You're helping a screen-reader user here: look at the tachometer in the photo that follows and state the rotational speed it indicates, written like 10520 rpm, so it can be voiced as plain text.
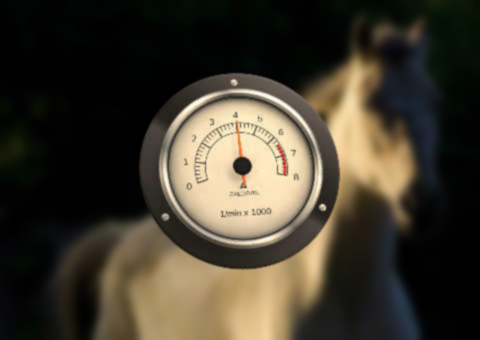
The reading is 4000 rpm
